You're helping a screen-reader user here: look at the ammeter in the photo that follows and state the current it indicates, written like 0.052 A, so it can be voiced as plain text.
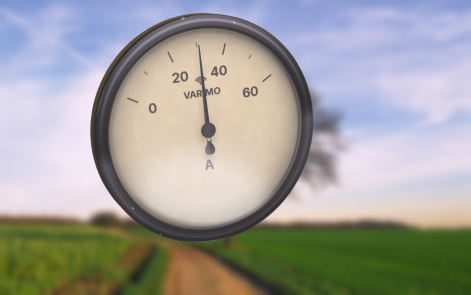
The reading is 30 A
